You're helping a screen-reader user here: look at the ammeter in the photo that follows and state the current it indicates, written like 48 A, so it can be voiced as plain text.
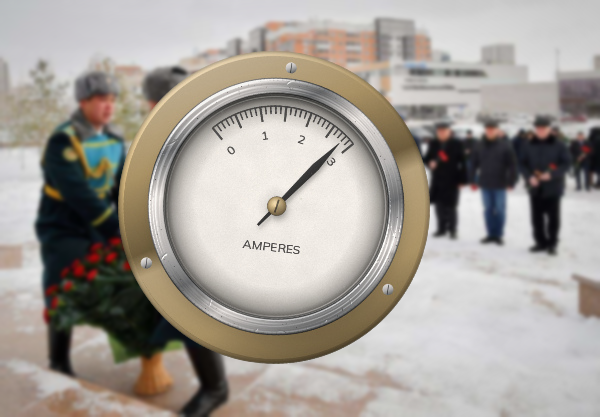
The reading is 2.8 A
